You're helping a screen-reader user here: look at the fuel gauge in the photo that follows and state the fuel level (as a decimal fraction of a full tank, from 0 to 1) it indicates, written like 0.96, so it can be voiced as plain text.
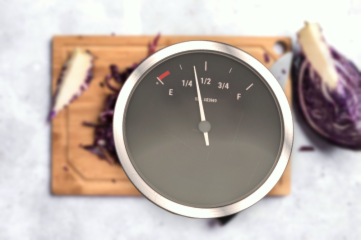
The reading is 0.375
